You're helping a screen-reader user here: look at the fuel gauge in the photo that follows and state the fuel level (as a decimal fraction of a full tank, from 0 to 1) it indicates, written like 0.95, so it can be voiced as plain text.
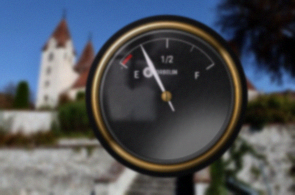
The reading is 0.25
